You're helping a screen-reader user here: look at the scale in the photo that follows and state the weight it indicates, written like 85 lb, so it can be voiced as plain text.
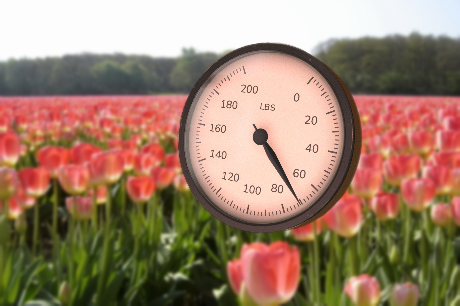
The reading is 70 lb
